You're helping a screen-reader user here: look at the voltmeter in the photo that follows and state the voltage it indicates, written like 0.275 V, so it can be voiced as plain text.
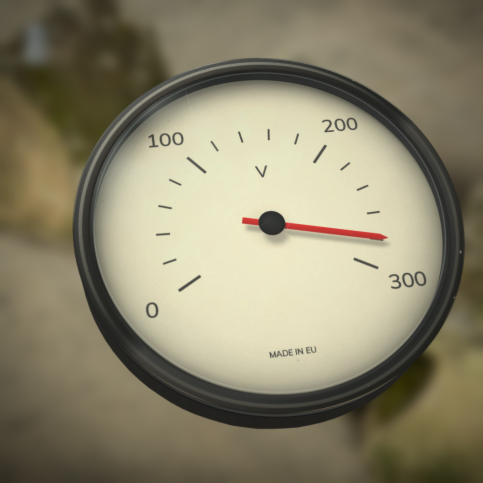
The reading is 280 V
